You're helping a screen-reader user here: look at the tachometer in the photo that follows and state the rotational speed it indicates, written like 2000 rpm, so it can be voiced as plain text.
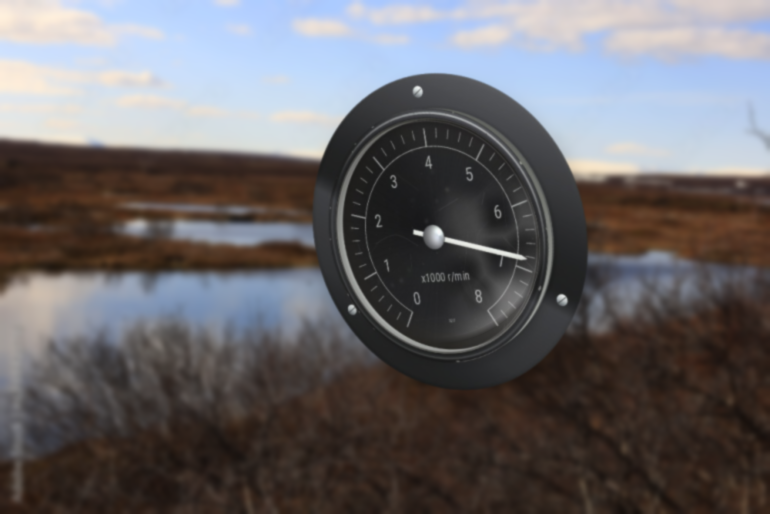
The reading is 6800 rpm
